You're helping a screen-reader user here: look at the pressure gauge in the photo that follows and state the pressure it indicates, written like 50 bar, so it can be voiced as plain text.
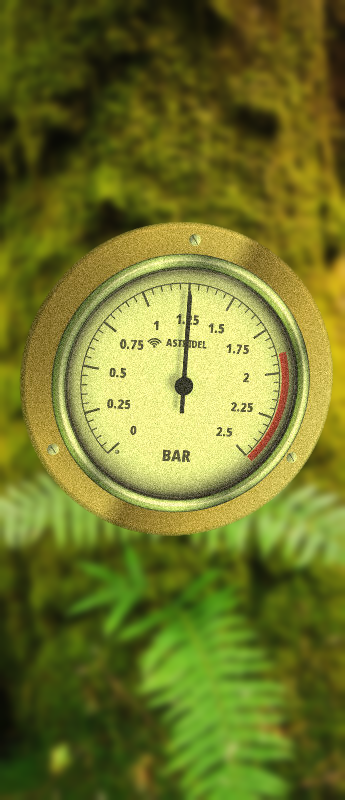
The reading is 1.25 bar
